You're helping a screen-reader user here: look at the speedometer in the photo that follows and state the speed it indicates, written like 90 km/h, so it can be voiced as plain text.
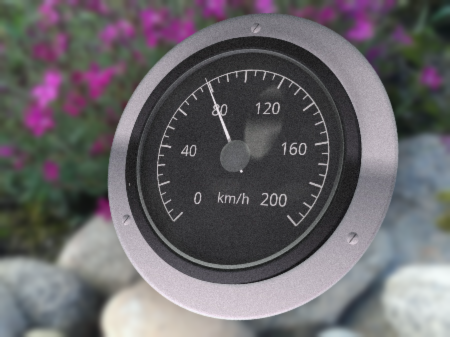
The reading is 80 km/h
